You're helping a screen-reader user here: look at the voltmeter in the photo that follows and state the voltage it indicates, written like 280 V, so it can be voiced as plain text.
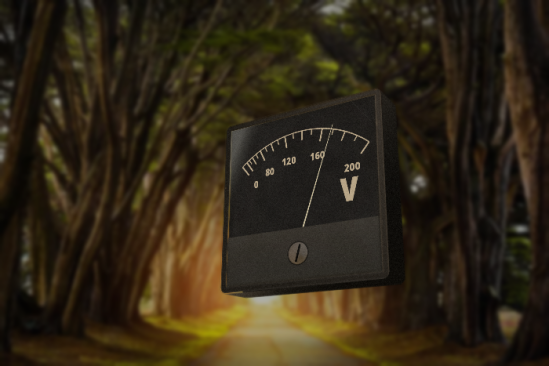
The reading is 170 V
